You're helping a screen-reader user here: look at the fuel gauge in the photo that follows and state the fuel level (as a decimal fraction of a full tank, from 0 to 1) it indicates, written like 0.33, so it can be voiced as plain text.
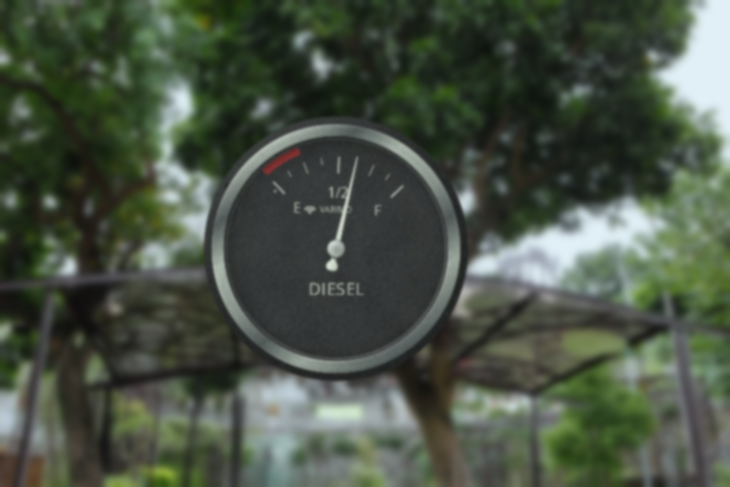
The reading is 0.625
